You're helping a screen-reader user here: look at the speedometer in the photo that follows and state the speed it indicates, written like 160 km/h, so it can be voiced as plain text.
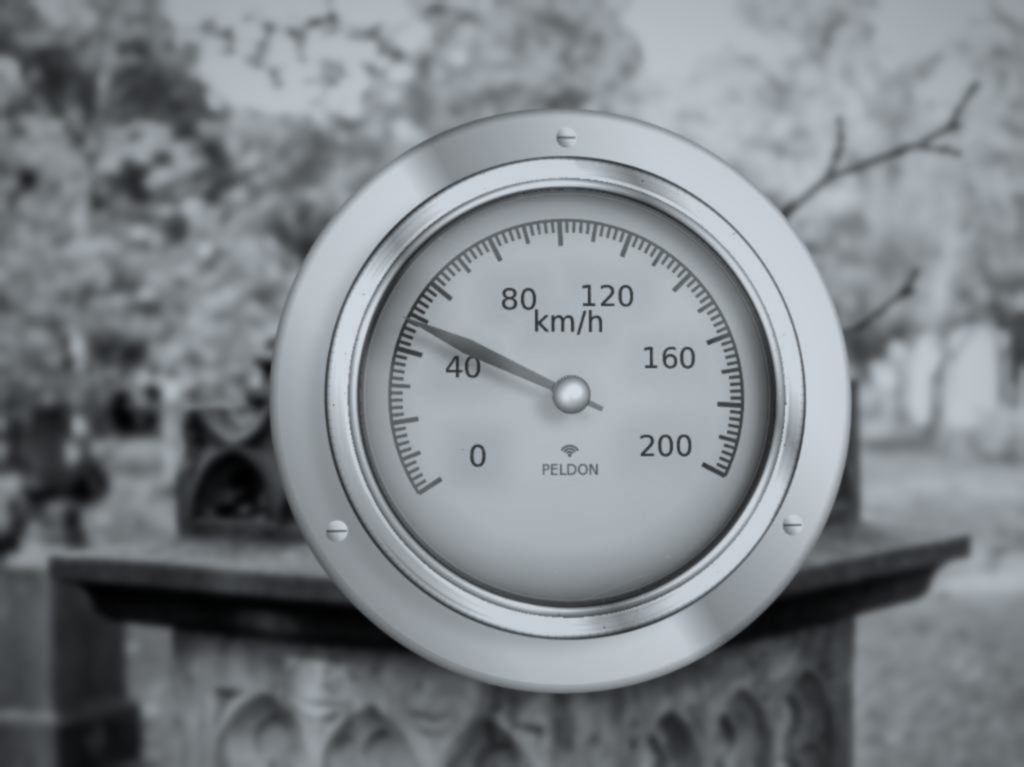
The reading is 48 km/h
